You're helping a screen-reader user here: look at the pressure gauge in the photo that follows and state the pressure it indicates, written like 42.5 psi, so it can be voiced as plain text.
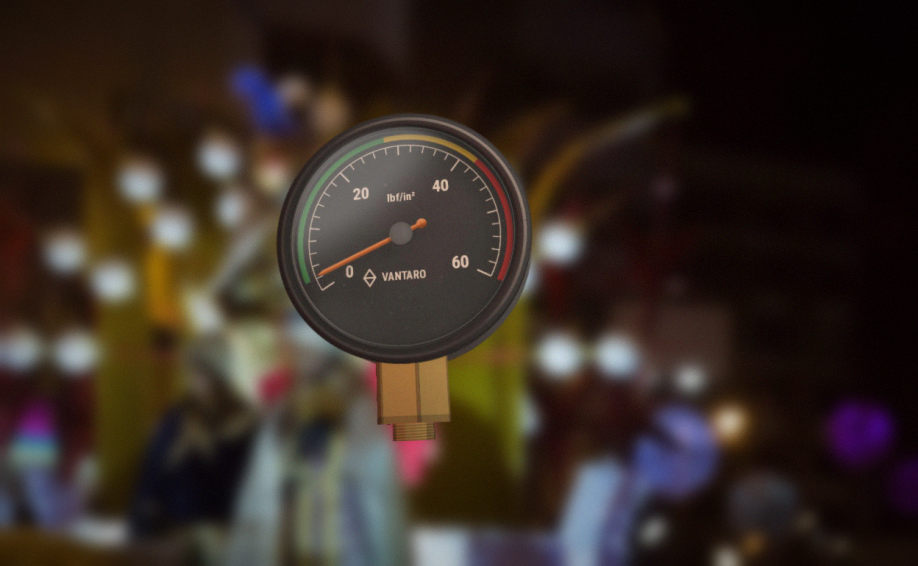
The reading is 2 psi
